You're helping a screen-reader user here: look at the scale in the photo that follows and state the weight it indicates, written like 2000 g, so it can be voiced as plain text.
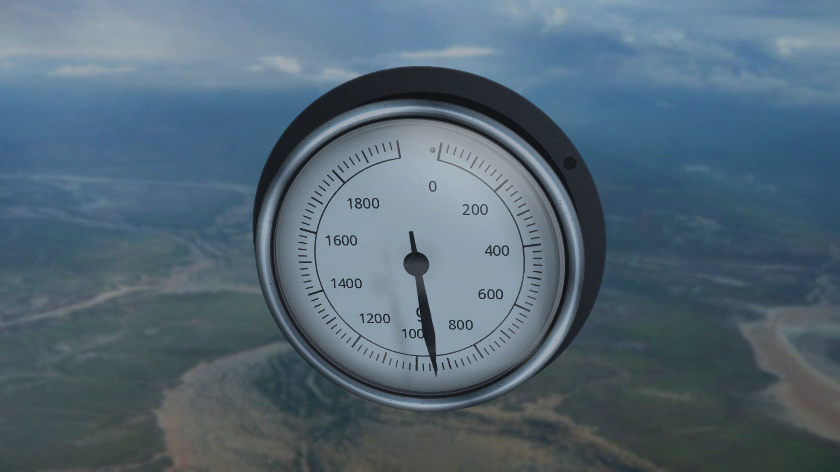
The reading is 940 g
